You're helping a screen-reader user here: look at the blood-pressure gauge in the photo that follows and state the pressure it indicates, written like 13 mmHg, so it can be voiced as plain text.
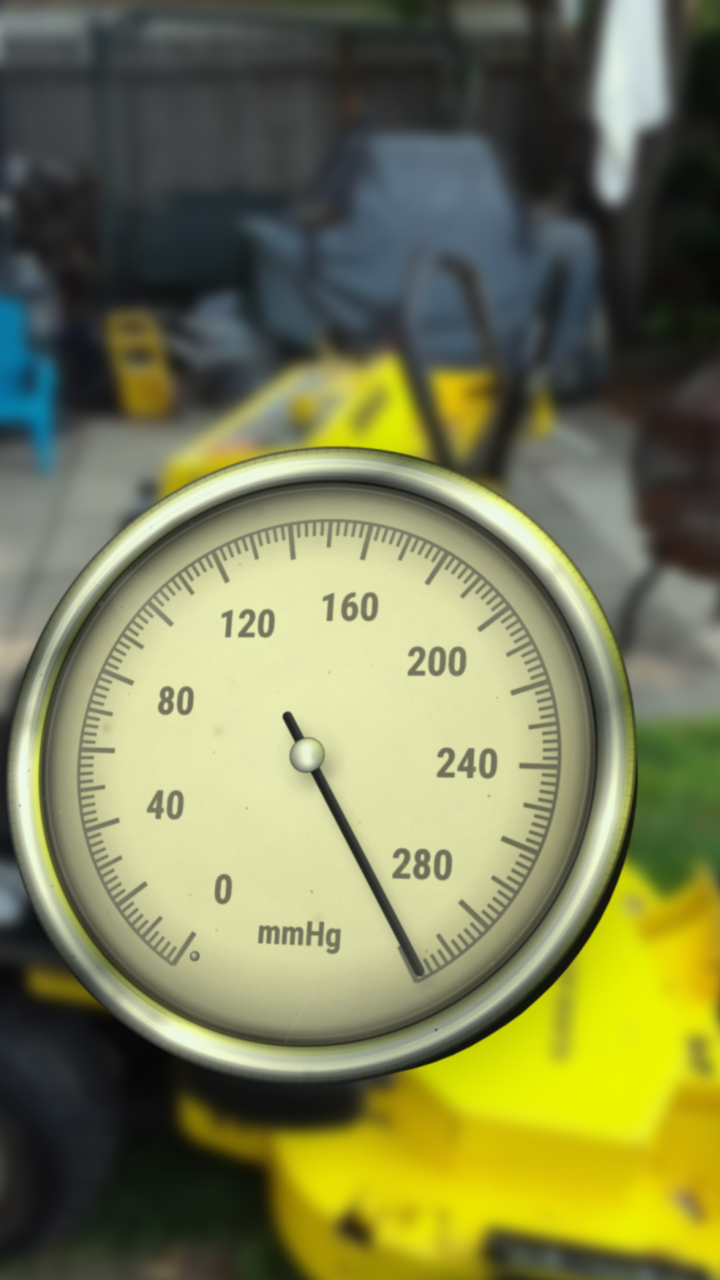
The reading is 298 mmHg
